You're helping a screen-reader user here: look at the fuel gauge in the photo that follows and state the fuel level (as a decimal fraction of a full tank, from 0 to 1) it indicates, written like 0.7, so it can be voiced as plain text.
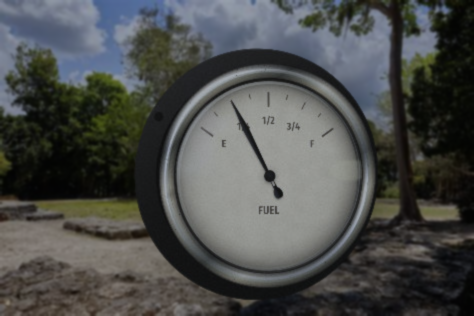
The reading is 0.25
